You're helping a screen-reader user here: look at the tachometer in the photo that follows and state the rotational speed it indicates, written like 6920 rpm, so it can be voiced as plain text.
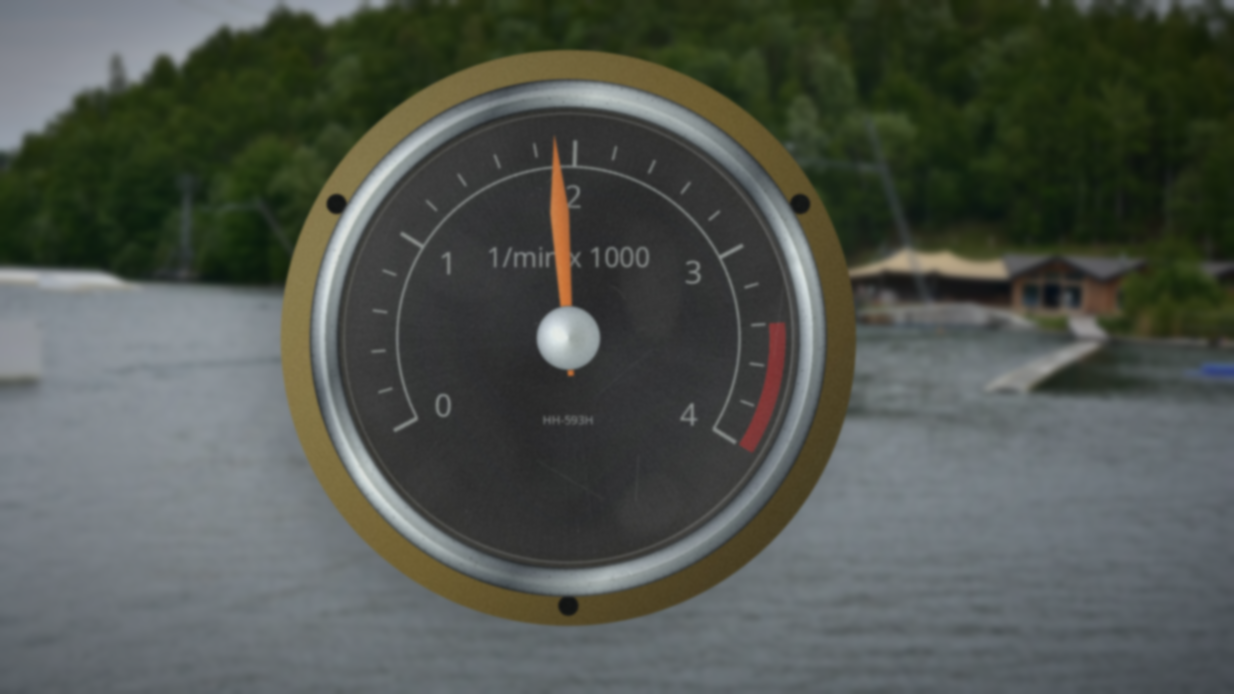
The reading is 1900 rpm
